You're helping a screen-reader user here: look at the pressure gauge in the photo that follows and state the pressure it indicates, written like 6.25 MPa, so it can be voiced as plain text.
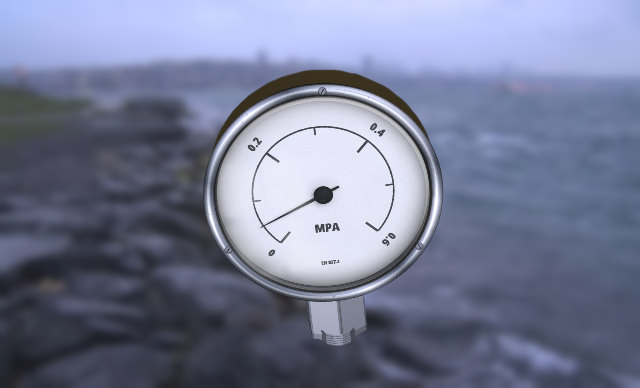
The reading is 0.05 MPa
